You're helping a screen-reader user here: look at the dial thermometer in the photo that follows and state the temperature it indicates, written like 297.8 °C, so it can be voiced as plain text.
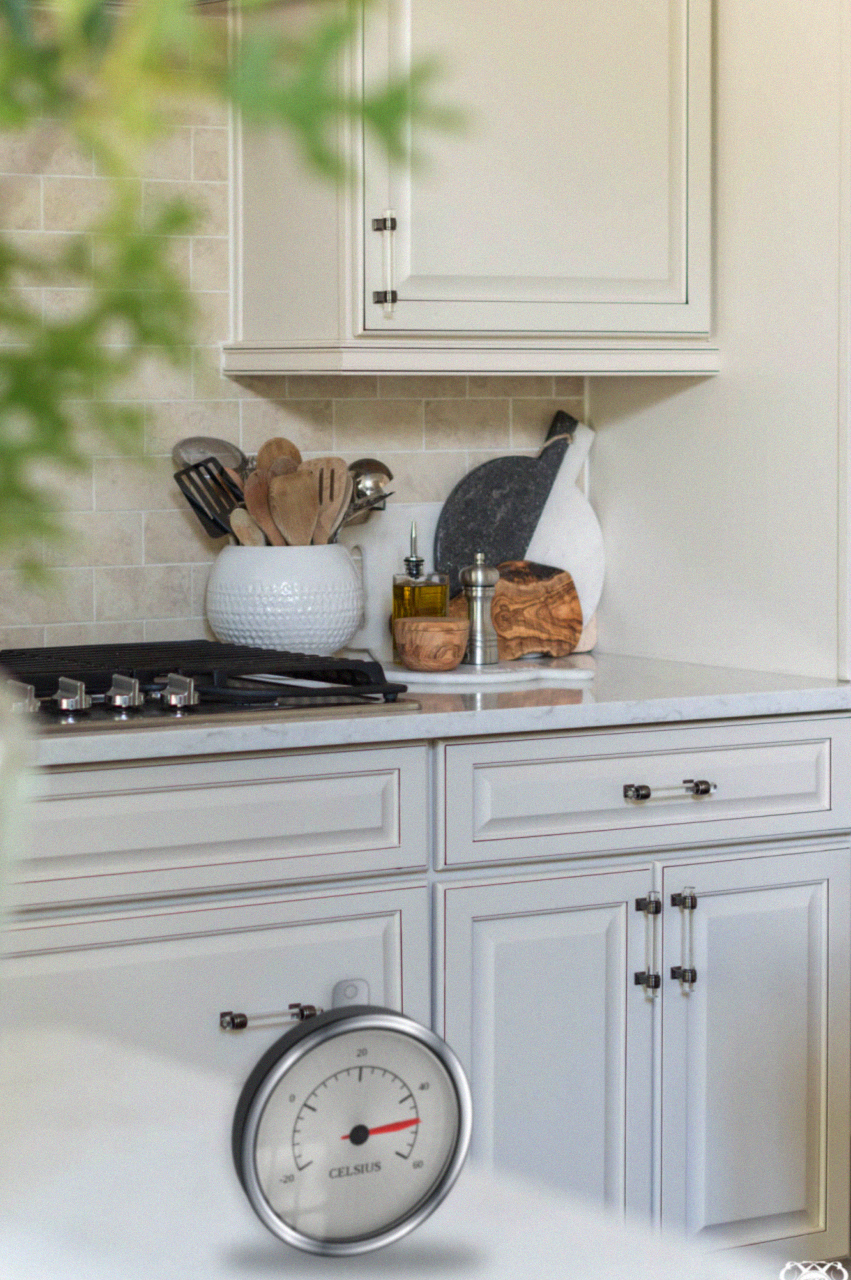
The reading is 48 °C
